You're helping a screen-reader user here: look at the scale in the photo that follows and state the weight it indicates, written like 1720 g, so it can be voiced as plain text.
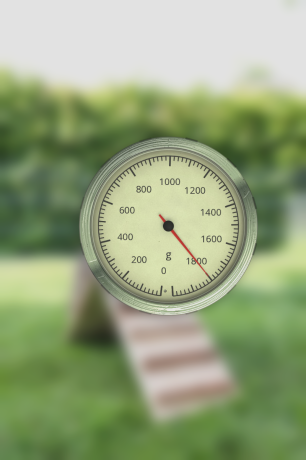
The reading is 1800 g
